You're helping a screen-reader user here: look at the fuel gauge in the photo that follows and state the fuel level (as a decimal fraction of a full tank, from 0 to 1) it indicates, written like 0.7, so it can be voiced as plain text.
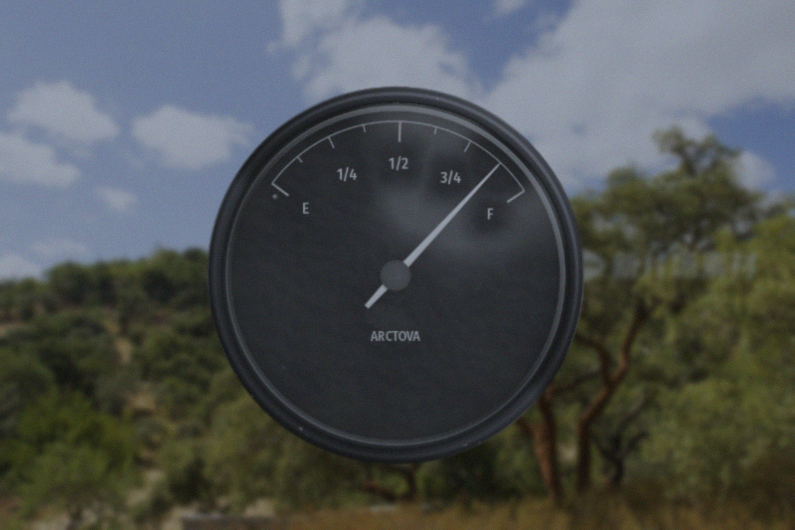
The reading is 0.875
